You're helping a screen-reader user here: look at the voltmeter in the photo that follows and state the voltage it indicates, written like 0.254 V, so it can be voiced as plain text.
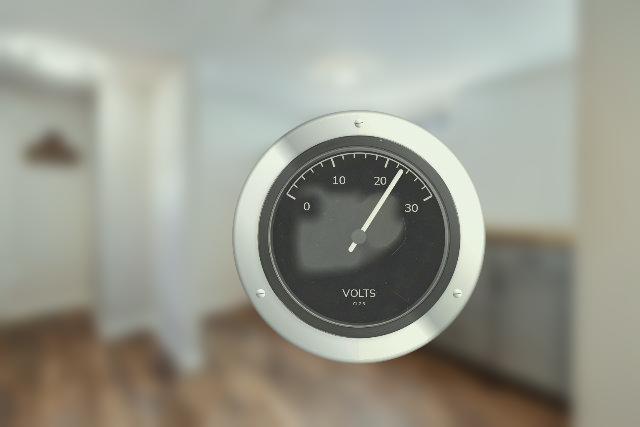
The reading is 23 V
